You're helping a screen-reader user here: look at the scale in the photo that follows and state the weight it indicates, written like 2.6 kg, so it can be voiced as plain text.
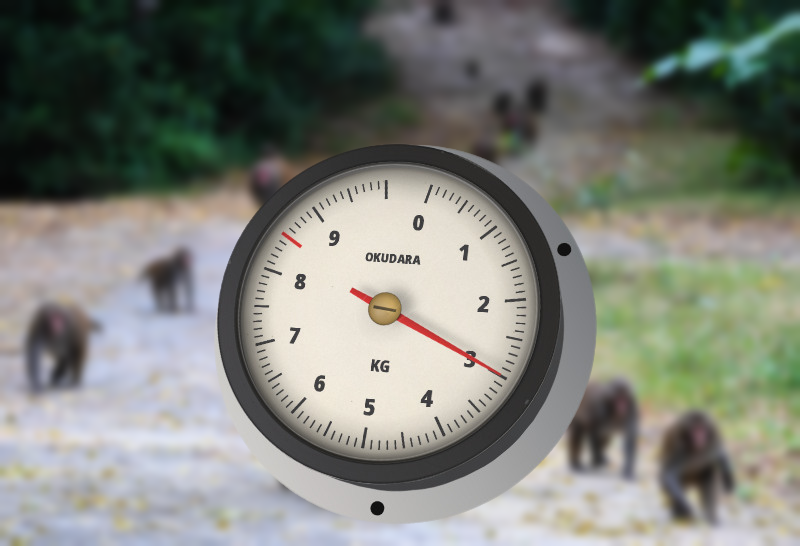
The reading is 3 kg
